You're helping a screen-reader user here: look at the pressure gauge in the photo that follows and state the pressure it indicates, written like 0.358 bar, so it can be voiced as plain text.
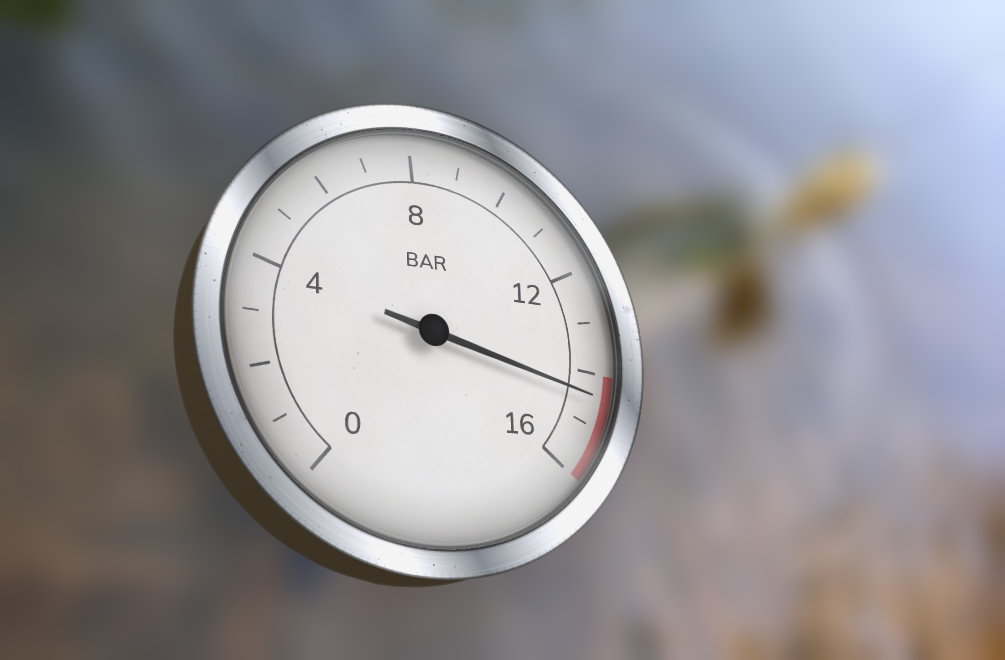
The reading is 14.5 bar
